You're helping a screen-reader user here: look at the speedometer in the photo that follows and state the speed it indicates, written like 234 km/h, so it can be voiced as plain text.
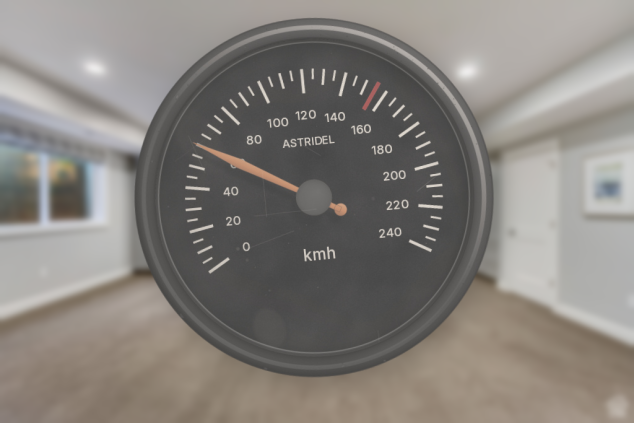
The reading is 60 km/h
